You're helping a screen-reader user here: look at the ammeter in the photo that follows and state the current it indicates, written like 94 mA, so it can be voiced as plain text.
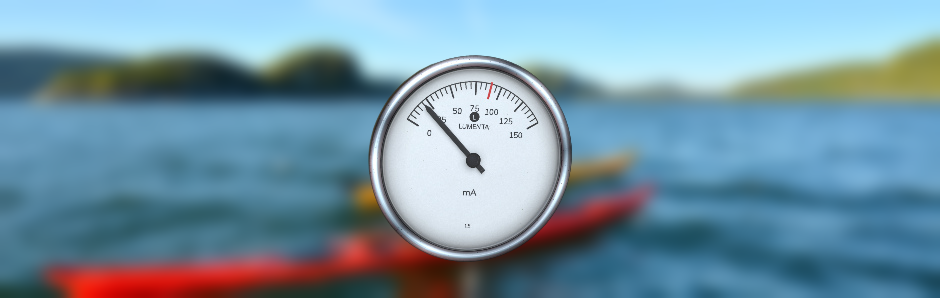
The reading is 20 mA
